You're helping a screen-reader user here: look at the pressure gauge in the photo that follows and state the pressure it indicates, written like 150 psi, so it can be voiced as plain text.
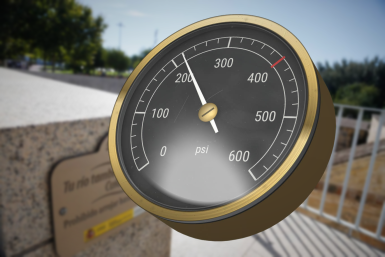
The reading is 220 psi
